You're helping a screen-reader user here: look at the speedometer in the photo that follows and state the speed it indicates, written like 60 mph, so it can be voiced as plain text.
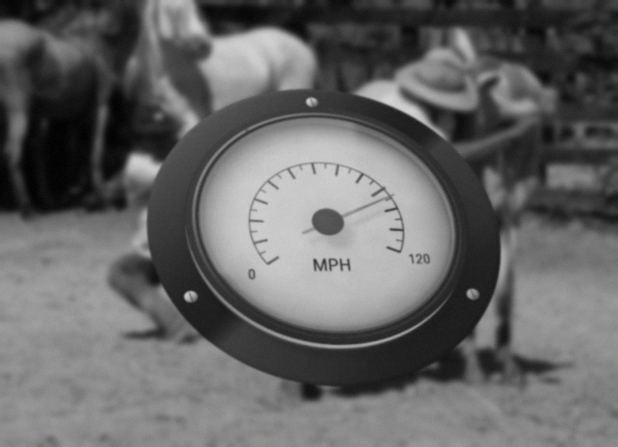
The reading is 95 mph
